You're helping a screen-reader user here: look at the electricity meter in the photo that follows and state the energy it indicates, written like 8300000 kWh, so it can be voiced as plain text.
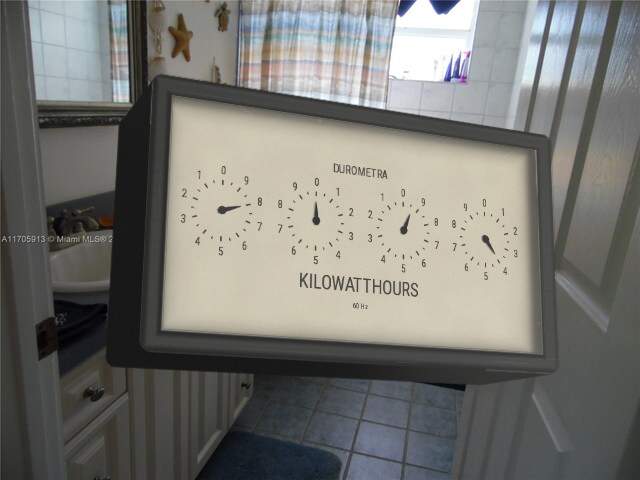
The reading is 7994 kWh
